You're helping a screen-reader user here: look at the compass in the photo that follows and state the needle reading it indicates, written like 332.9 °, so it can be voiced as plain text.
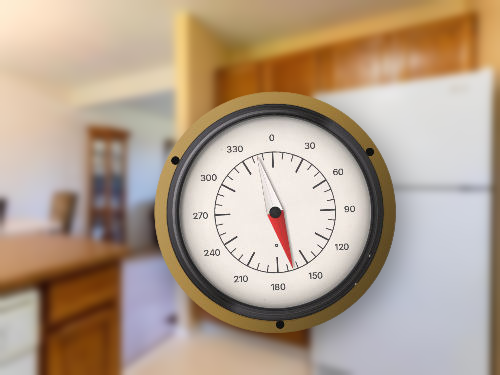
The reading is 165 °
